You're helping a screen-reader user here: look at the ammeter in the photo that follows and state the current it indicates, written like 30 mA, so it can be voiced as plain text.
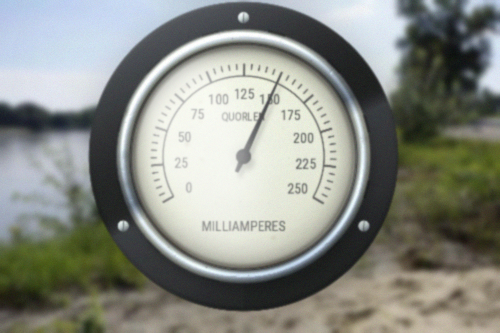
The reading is 150 mA
